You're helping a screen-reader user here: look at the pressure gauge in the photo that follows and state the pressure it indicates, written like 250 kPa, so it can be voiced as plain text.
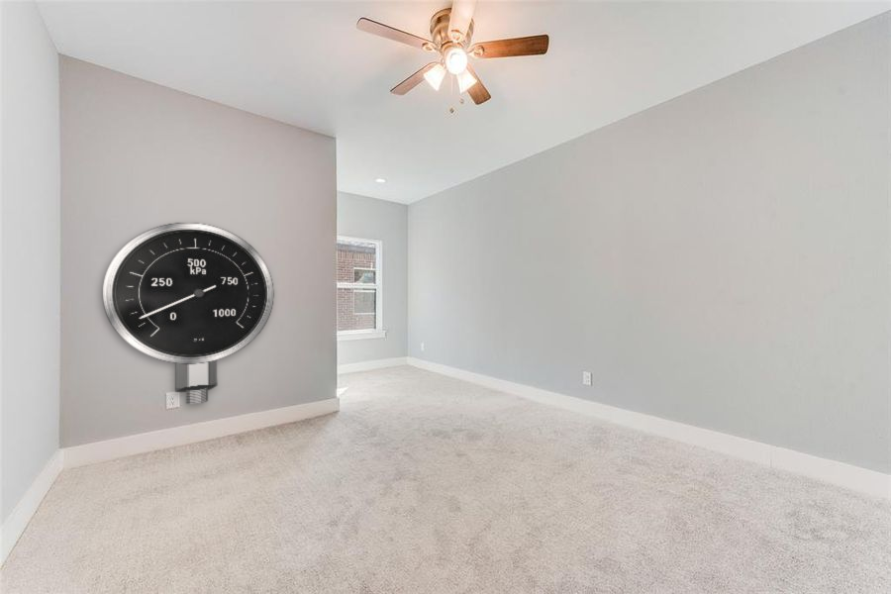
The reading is 75 kPa
